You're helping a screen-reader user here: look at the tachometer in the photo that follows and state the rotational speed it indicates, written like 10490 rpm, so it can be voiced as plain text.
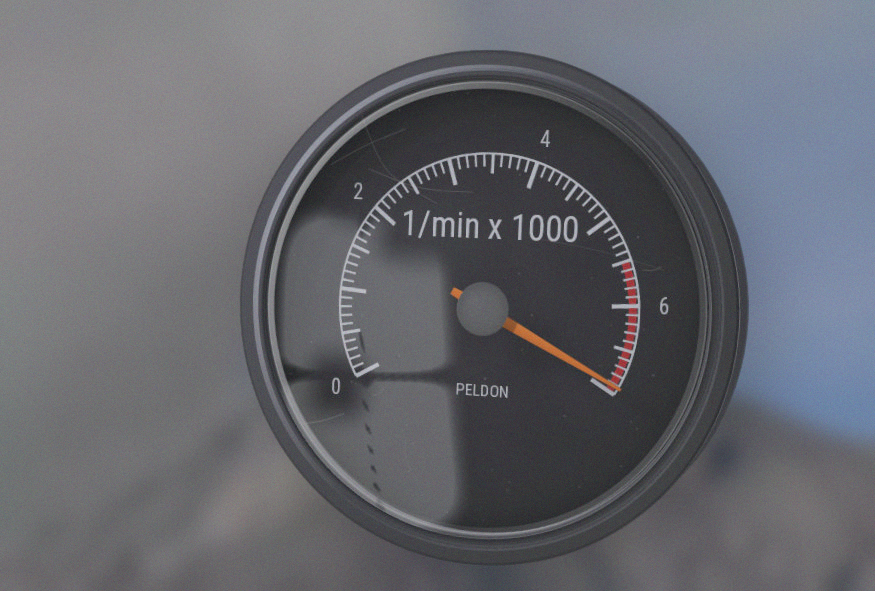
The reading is 6900 rpm
